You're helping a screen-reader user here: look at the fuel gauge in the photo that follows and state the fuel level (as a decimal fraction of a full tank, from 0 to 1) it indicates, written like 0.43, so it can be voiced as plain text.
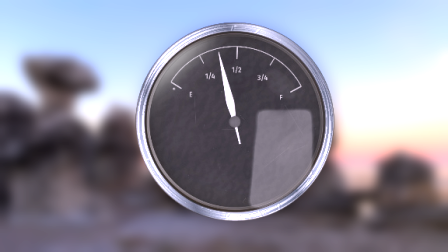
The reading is 0.375
